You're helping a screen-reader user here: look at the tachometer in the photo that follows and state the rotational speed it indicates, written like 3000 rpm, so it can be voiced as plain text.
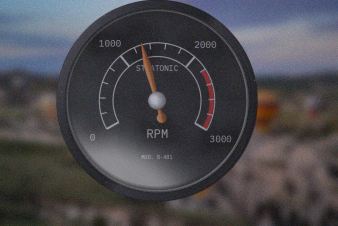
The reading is 1300 rpm
